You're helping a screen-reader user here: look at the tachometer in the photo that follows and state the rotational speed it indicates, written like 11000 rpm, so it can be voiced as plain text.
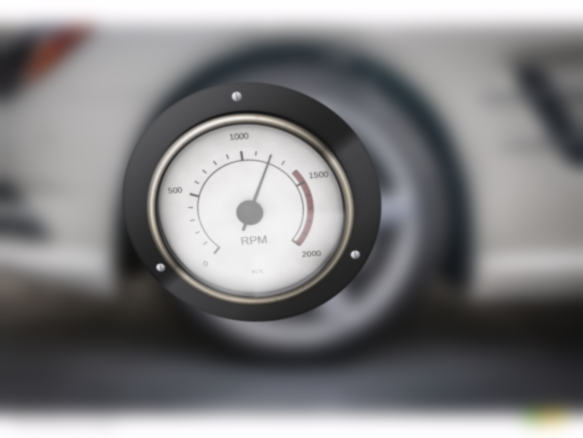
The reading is 1200 rpm
